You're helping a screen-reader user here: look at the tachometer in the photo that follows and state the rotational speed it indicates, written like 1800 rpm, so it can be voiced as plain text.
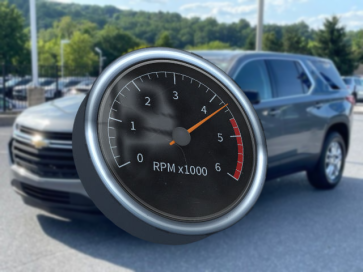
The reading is 4300 rpm
